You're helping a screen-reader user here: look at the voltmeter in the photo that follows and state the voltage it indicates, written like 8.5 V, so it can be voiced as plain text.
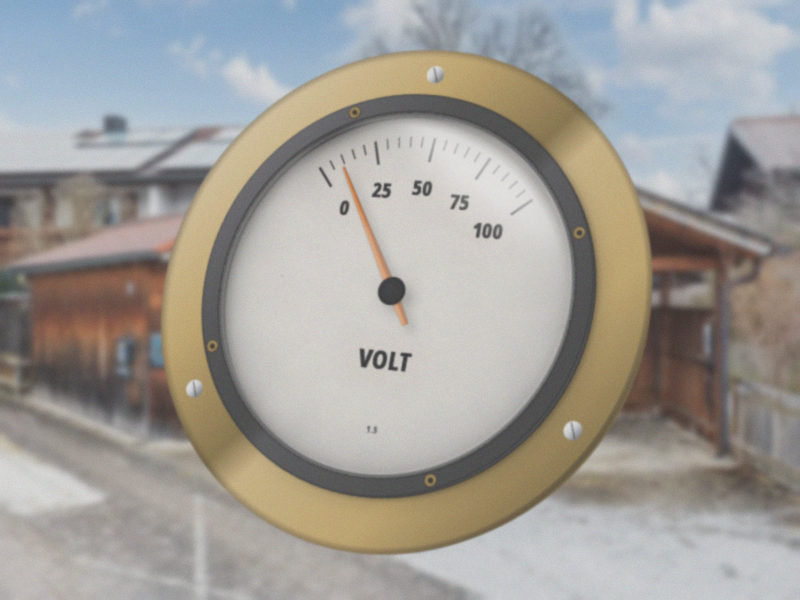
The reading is 10 V
